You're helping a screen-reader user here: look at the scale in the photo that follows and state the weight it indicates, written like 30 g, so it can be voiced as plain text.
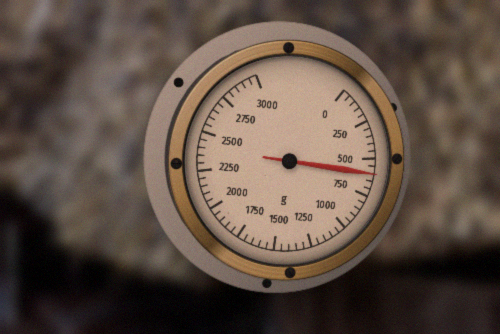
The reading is 600 g
